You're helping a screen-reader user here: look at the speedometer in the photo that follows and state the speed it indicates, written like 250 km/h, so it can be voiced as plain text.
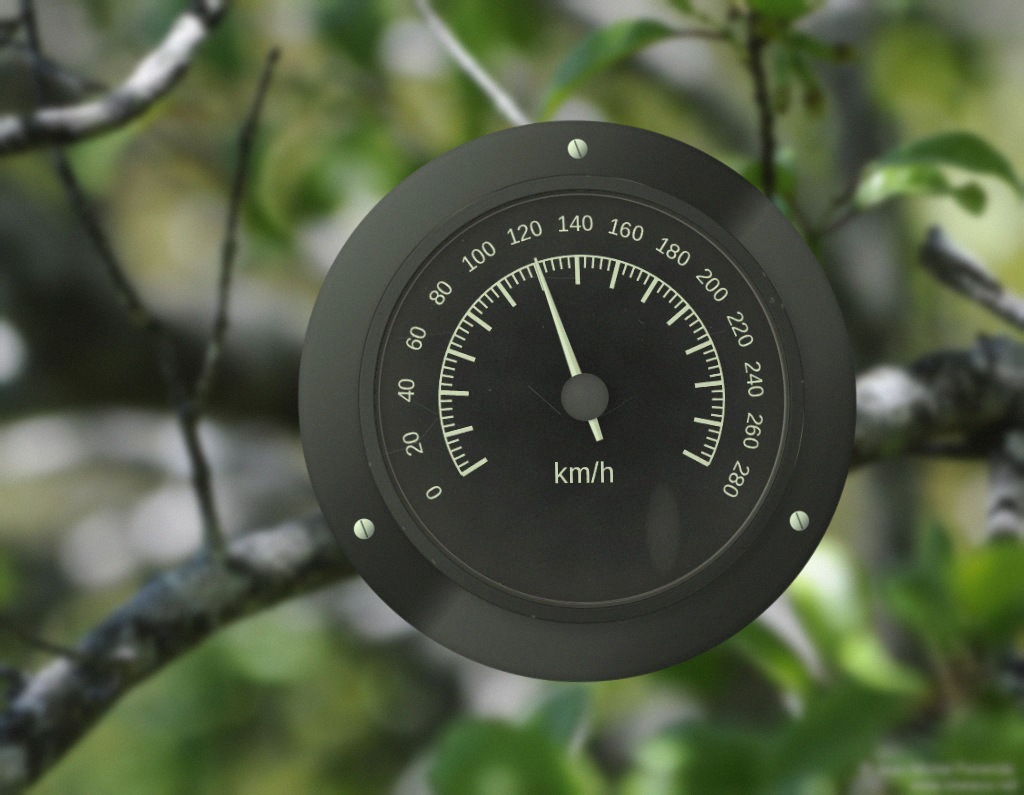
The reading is 120 km/h
